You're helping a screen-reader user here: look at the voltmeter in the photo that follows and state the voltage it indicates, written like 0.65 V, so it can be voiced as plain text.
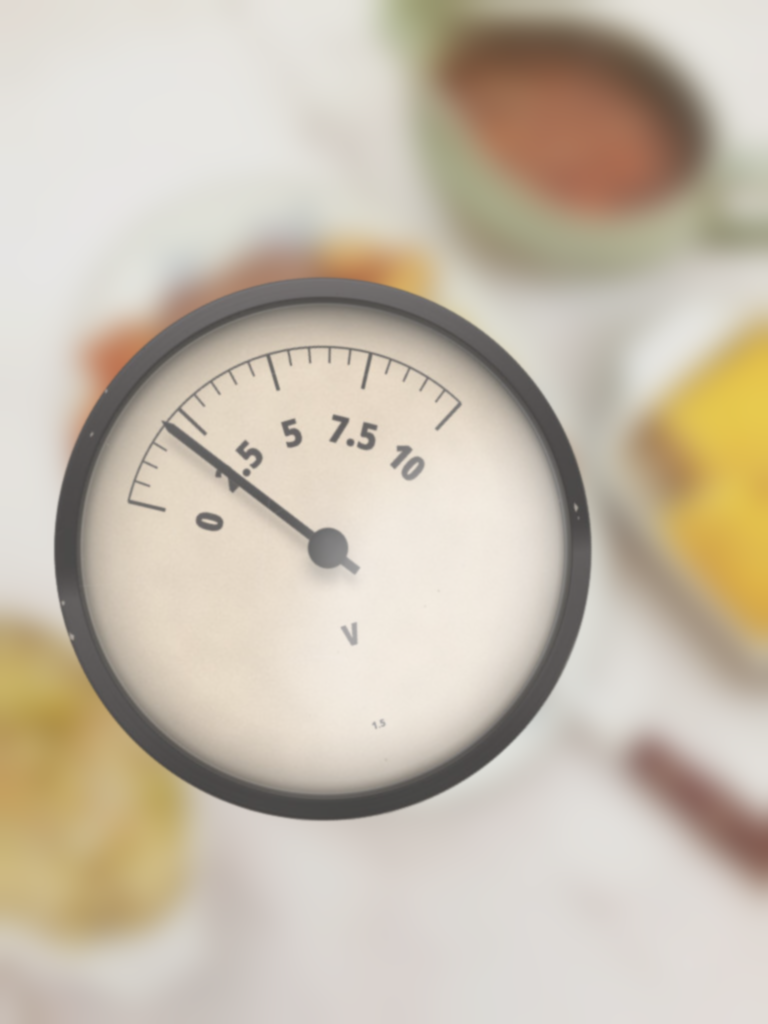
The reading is 2 V
